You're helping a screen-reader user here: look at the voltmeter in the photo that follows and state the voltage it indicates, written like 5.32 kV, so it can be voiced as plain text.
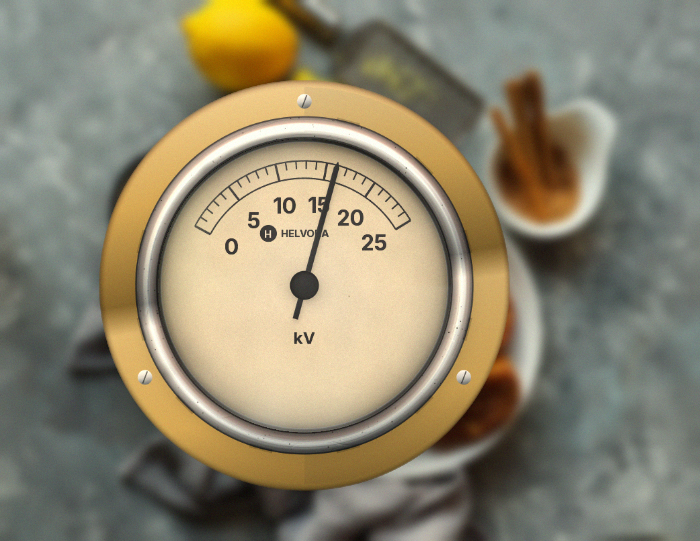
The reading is 16 kV
